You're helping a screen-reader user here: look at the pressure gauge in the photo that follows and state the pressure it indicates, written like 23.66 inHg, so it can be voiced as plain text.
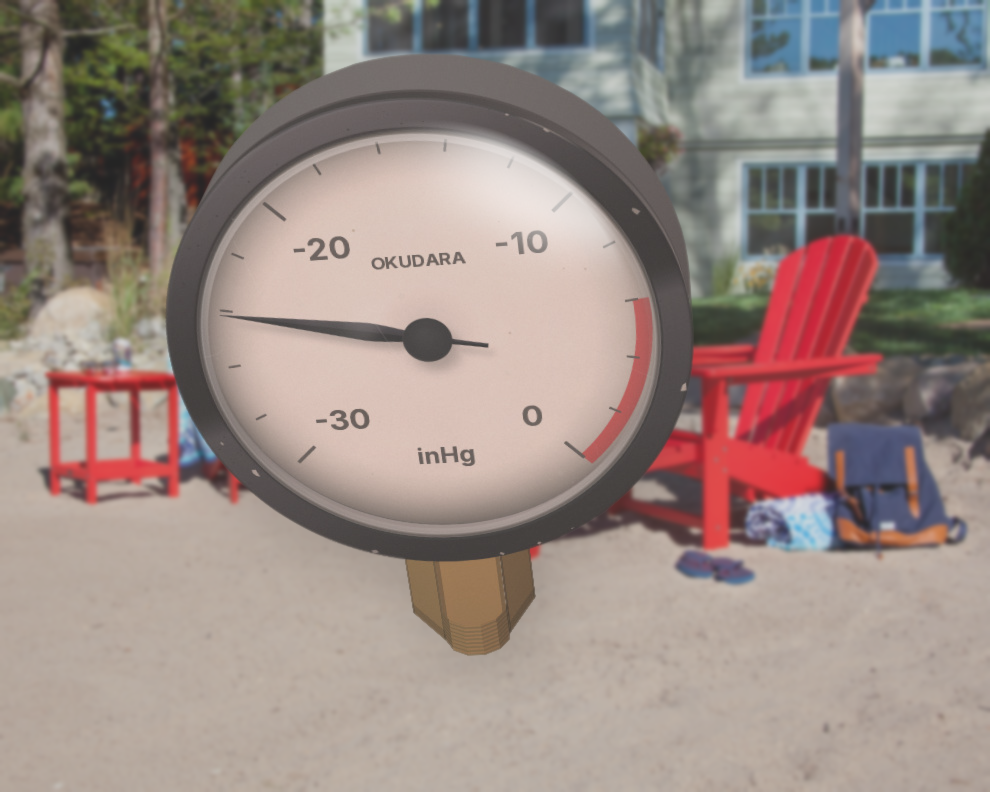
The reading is -24 inHg
